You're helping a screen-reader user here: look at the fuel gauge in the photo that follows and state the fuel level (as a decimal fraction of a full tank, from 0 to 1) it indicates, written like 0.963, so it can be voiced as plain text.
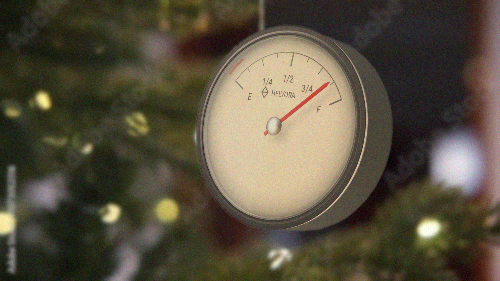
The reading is 0.875
